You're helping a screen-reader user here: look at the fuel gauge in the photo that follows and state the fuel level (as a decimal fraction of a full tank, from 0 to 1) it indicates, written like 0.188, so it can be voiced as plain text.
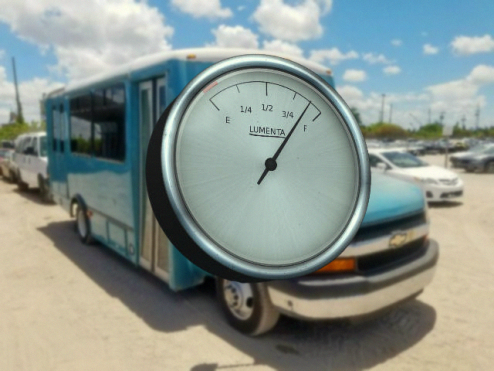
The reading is 0.875
